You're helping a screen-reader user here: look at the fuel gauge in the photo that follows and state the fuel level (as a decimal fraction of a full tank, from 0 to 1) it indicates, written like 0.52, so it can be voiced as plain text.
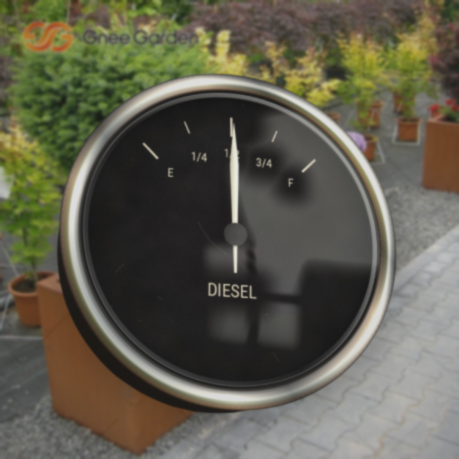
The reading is 0.5
